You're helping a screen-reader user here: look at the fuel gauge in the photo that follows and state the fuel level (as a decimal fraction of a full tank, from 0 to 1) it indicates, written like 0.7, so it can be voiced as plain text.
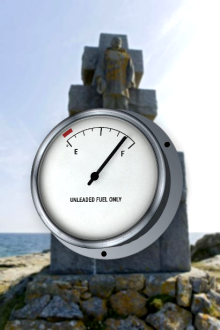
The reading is 0.875
